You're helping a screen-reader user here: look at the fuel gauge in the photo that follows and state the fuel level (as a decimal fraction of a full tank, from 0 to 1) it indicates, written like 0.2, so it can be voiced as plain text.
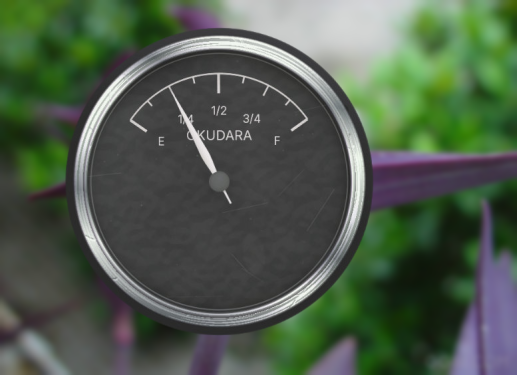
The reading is 0.25
